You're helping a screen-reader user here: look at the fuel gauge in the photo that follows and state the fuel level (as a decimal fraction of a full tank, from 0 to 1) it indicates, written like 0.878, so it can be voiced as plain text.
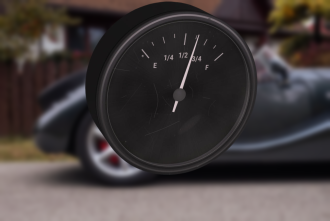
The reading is 0.625
